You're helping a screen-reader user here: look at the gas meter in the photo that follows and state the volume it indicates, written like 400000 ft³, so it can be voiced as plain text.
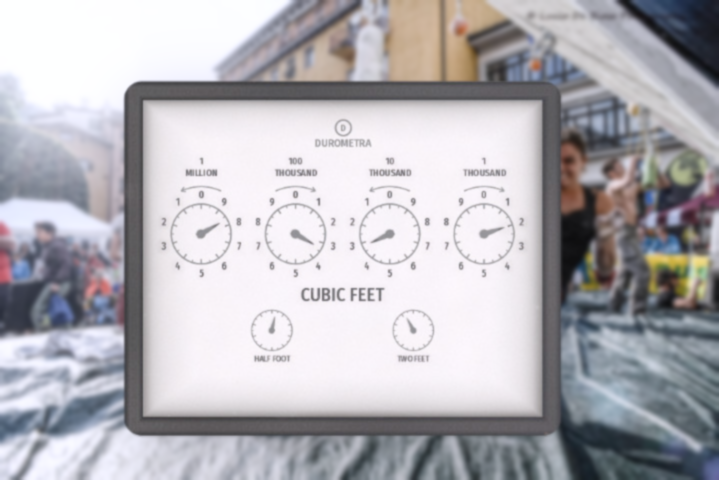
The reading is 833200 ft³
